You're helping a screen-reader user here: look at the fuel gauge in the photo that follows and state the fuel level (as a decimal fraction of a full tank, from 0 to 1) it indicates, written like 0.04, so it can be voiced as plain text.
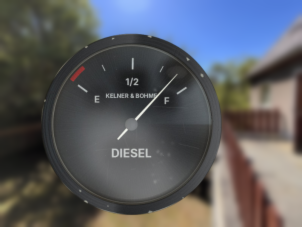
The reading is 0.875
